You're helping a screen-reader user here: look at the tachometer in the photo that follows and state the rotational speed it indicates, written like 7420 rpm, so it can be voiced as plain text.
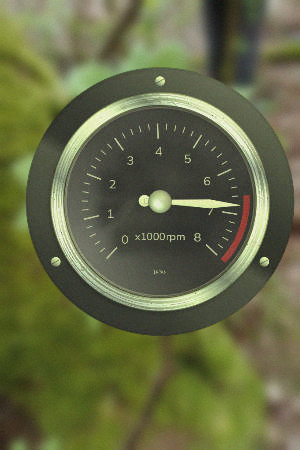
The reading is 6800 rpm
